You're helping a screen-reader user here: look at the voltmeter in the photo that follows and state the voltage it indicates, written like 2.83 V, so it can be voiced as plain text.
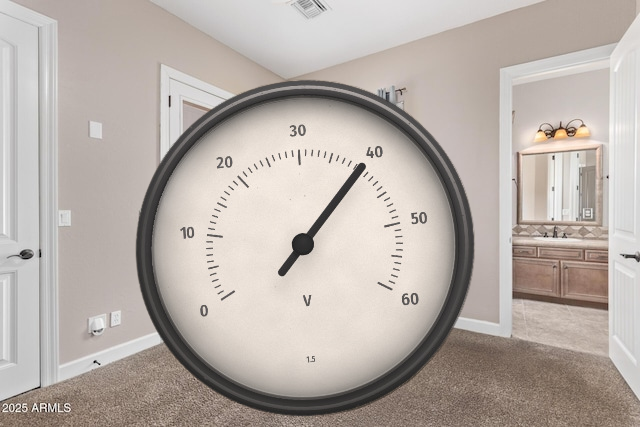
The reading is 40 V
